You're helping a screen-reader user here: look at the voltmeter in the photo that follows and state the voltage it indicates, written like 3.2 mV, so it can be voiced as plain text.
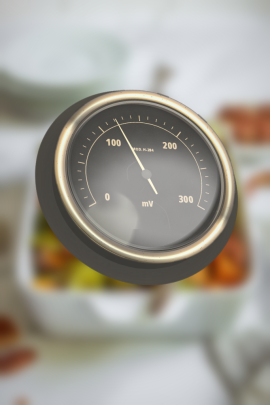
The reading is 120 mV
